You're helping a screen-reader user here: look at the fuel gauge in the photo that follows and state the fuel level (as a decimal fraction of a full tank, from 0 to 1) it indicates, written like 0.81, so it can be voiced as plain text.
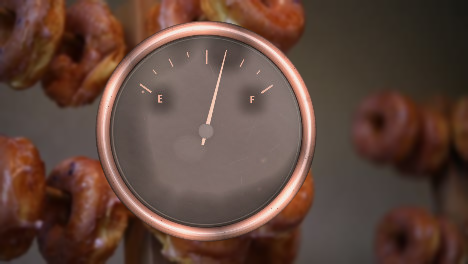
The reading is 0.625
